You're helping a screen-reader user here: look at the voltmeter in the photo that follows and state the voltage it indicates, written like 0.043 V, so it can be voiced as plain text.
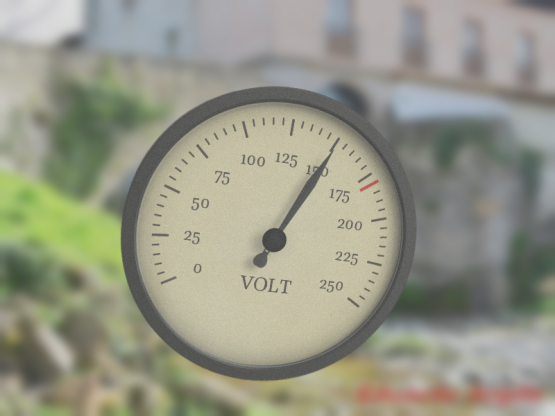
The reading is 150 V
